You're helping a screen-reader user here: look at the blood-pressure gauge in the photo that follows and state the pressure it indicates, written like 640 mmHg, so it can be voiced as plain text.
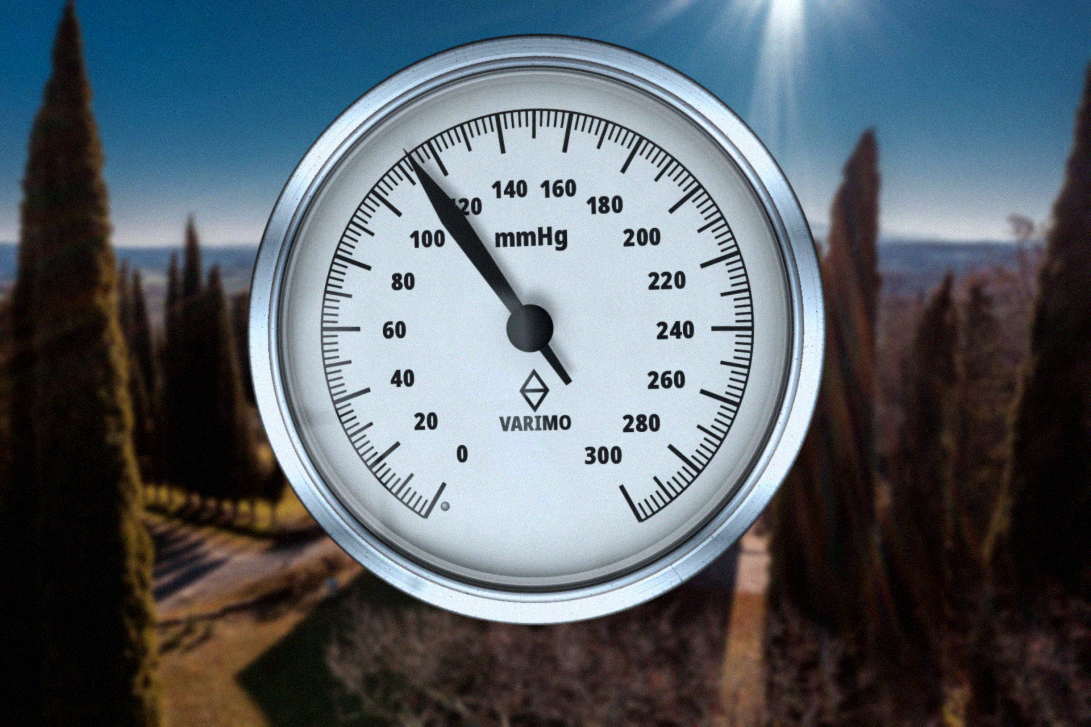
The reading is 114 mmHg
